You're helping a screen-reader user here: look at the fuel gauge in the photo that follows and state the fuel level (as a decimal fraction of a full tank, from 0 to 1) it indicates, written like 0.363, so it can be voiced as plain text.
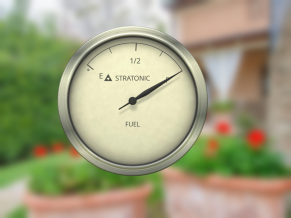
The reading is 1
